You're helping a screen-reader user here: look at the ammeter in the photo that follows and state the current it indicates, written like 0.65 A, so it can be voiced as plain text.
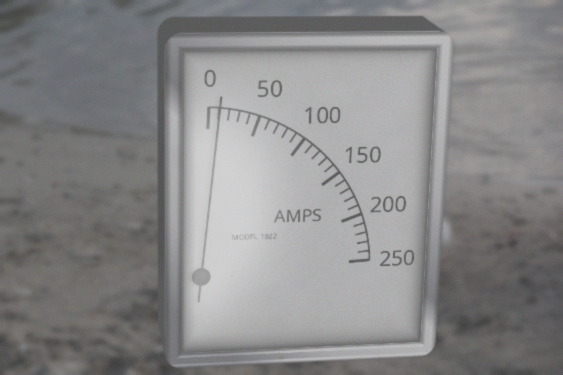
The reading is 10 A
